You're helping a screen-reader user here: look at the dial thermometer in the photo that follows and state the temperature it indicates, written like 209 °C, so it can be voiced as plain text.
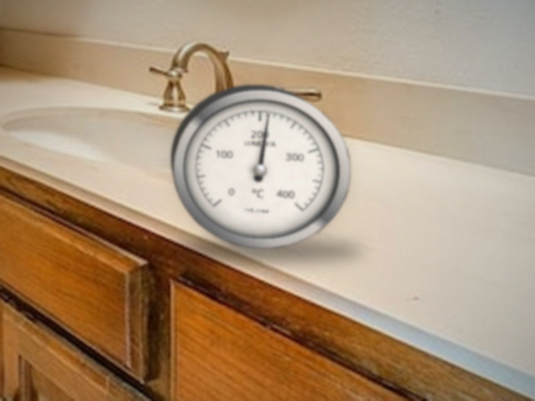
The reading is 210 °C
